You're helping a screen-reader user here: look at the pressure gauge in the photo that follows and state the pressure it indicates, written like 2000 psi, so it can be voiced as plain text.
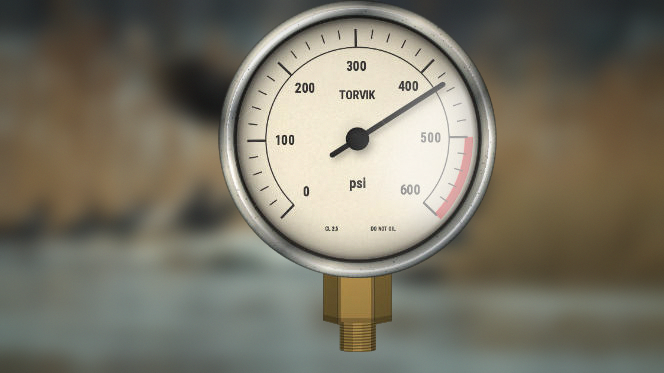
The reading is 430 psi
